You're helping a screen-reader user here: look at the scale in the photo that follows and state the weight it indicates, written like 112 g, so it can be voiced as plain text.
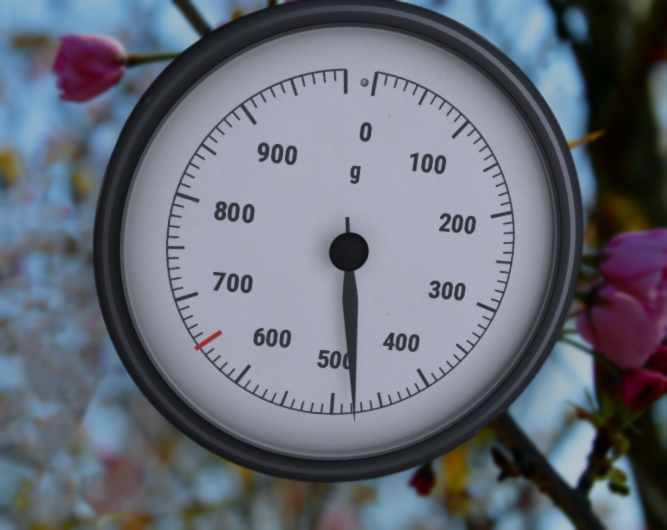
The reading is 480 g
